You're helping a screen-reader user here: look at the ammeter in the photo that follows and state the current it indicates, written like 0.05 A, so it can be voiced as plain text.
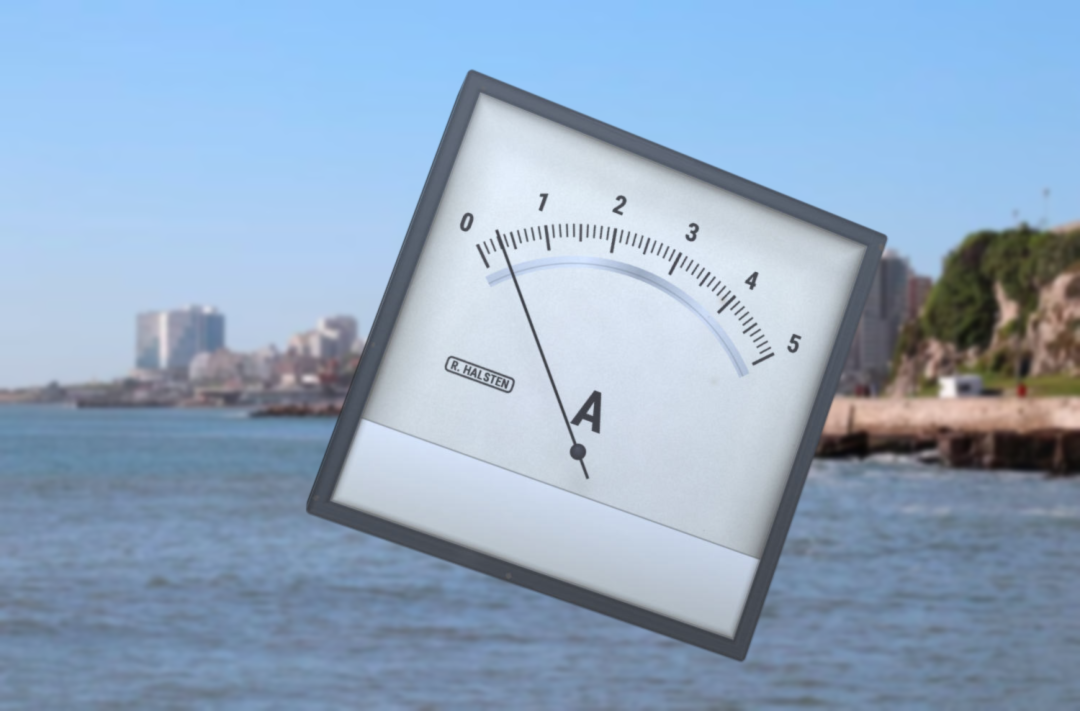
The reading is 0.3 A
